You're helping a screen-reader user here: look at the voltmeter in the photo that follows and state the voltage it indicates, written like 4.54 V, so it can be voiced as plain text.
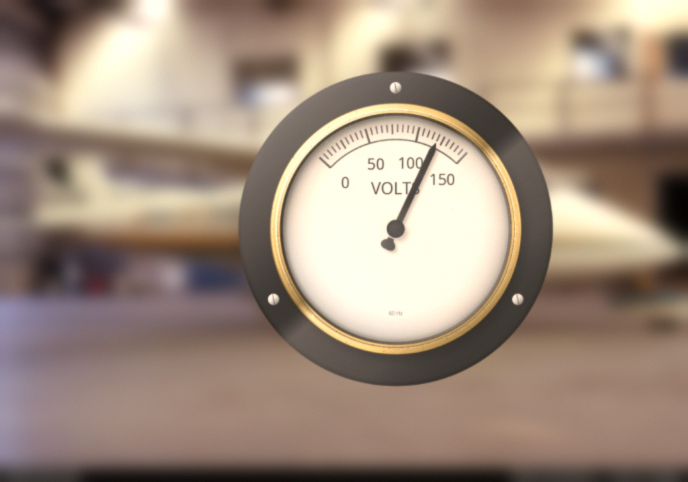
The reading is 120 V
